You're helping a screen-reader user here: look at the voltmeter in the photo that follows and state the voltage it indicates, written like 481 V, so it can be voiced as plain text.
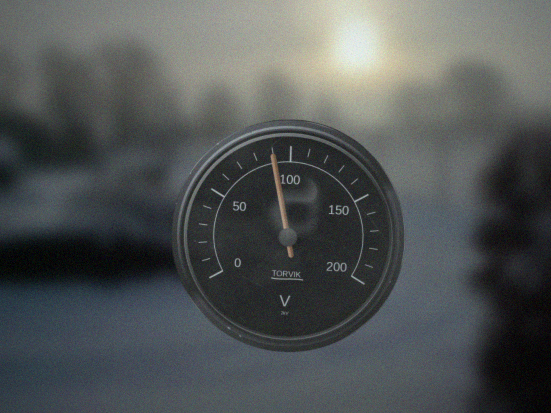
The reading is 90 V
